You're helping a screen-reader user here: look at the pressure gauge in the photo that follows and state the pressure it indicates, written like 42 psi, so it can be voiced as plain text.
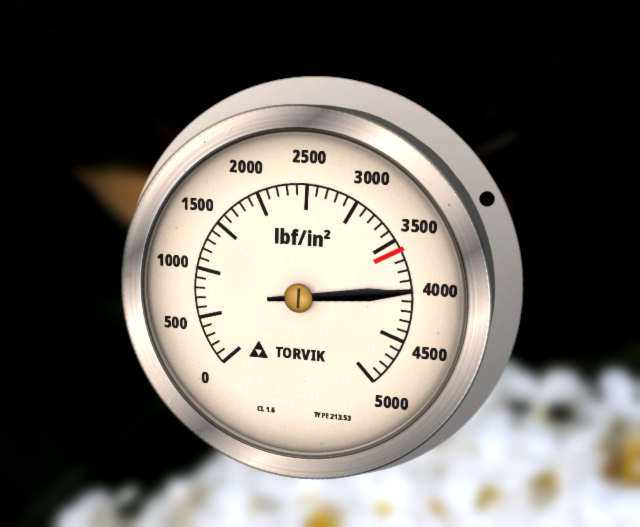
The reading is 4000 psi
